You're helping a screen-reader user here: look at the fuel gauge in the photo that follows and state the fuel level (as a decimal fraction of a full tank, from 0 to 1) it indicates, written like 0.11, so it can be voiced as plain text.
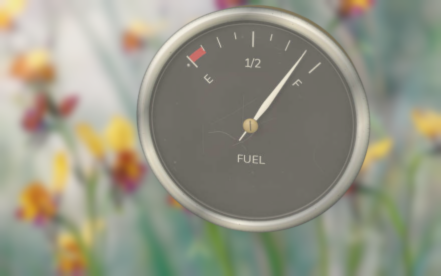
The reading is 0.875
